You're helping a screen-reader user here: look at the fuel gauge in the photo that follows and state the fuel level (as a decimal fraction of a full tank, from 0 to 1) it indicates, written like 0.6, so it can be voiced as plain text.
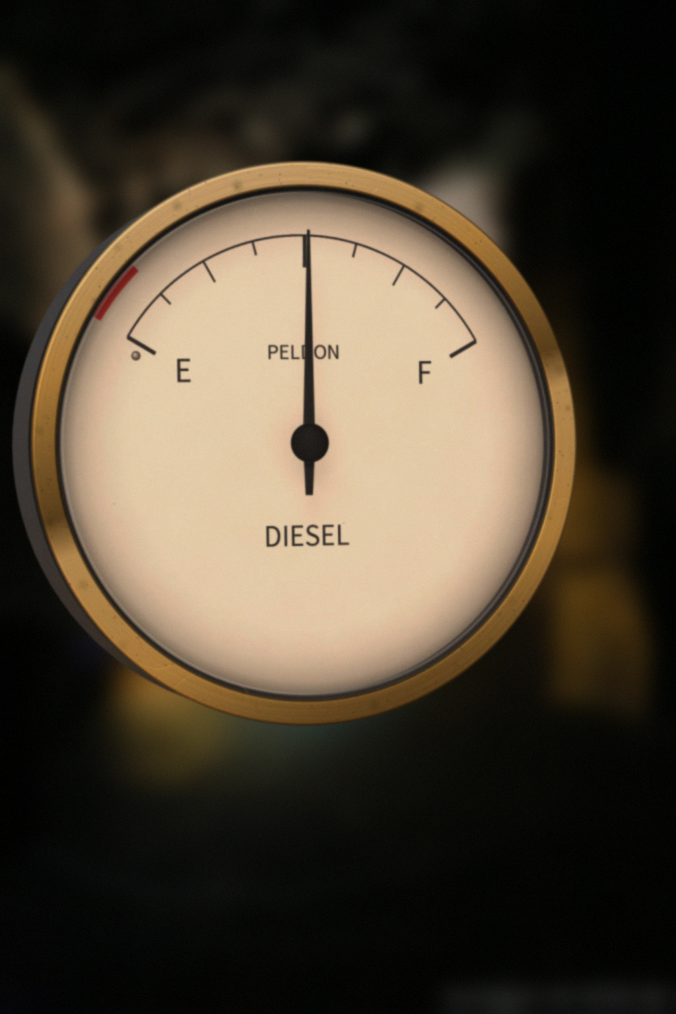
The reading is 0.5
